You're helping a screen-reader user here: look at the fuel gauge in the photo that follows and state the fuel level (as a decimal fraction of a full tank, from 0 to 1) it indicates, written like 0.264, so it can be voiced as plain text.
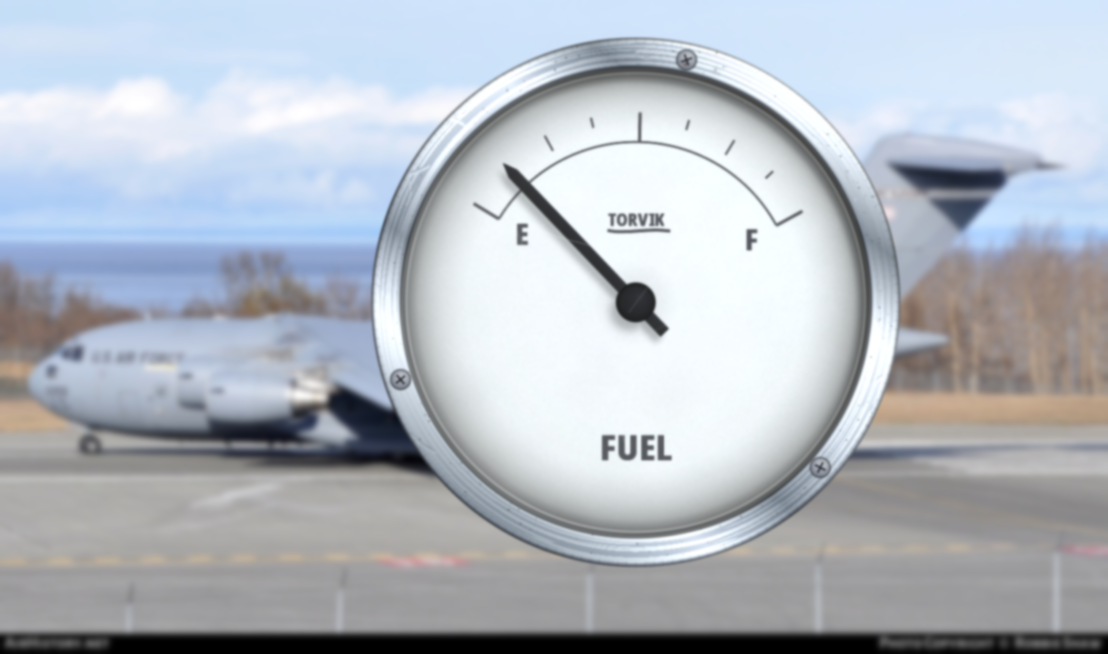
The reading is 0.125
